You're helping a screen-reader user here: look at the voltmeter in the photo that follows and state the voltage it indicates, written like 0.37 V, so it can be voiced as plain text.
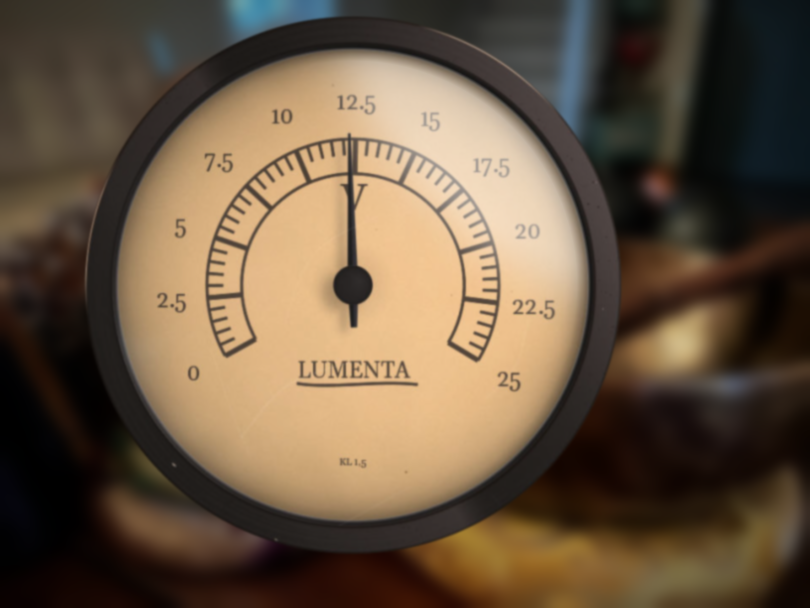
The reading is 12.25 V
